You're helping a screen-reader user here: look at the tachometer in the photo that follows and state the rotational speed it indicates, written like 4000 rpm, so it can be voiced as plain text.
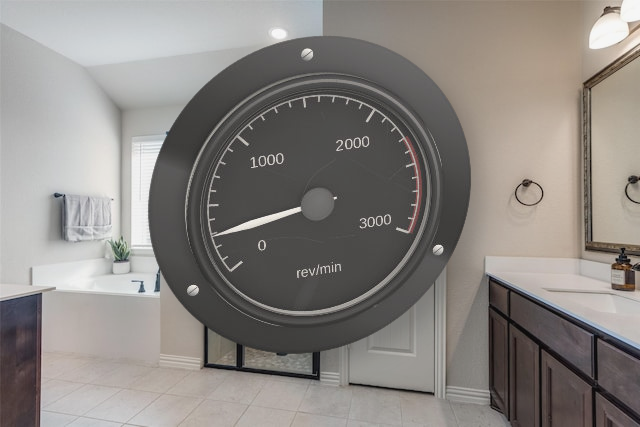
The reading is 300 rpm
